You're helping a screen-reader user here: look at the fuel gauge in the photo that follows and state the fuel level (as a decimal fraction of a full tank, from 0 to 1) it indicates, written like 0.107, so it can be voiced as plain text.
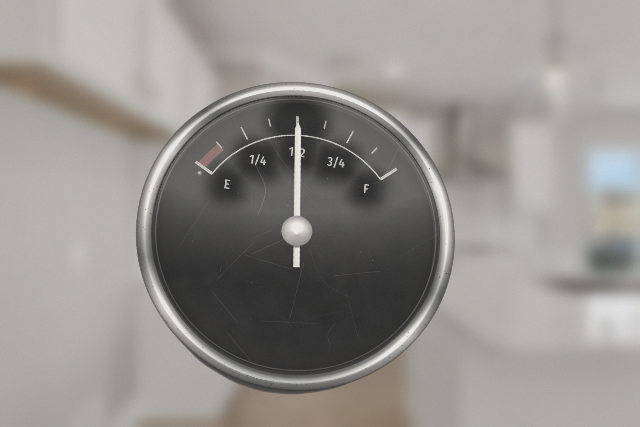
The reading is 0.5
